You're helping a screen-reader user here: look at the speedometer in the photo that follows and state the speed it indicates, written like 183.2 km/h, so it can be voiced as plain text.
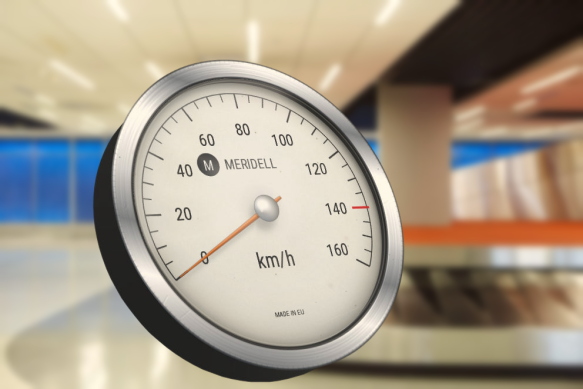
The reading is 0 km/h
